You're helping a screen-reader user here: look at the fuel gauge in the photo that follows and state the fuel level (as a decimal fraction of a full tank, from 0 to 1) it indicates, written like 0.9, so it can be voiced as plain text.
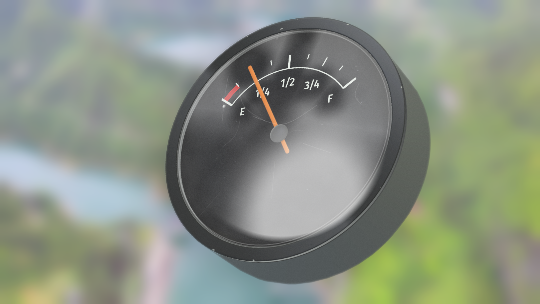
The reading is 0.25
